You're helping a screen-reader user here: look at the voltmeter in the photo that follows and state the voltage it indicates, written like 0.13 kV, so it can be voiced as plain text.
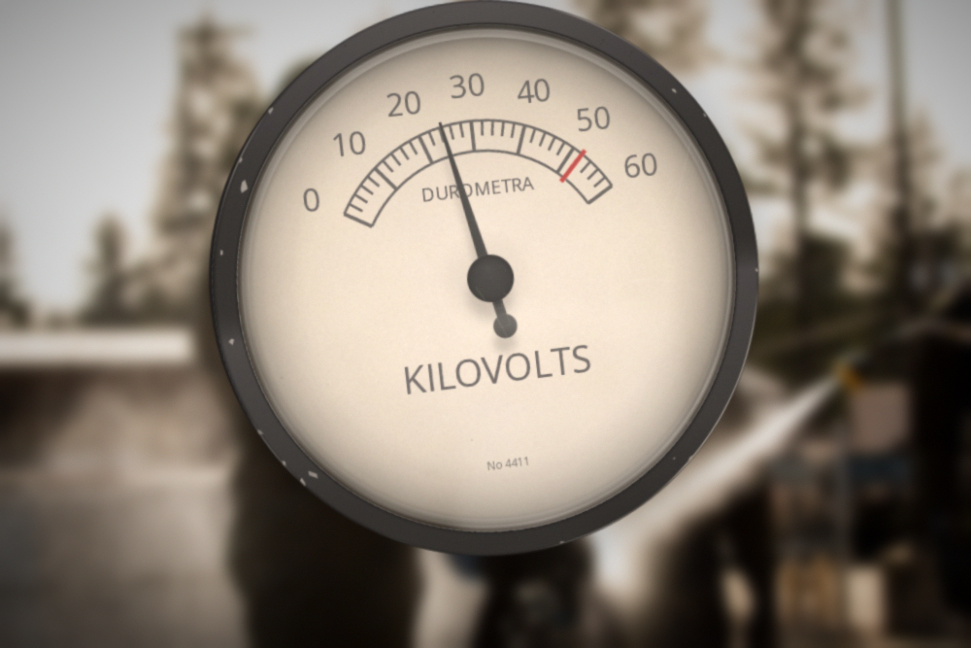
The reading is 24 kV
